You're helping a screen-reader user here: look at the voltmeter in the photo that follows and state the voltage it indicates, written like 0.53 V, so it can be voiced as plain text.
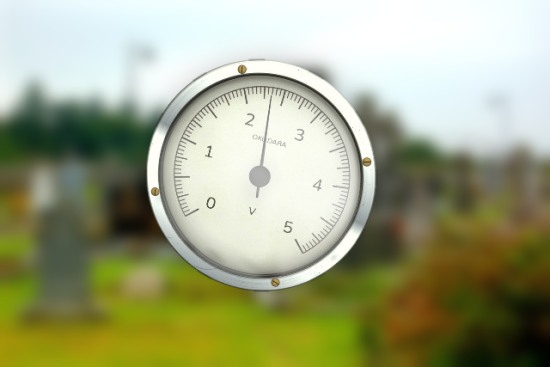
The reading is 2.35 V
